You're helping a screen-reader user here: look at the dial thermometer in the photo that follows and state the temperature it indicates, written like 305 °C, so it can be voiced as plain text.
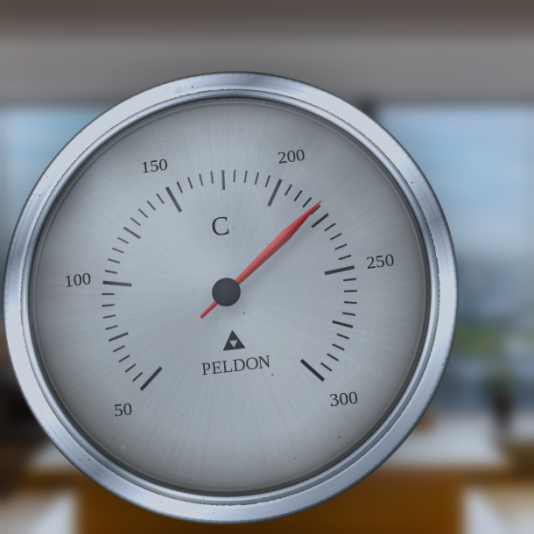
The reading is 220 °C
